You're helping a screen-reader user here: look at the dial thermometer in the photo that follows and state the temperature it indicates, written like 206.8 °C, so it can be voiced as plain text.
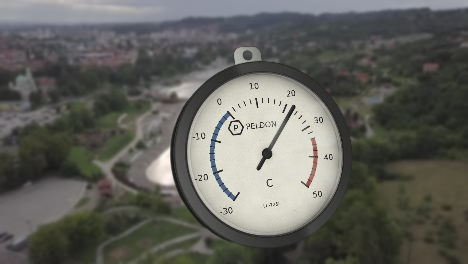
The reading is 22 °C
